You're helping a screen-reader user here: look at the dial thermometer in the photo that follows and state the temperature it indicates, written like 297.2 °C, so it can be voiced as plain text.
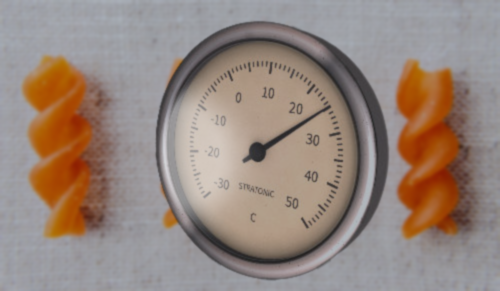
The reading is 25 °C
